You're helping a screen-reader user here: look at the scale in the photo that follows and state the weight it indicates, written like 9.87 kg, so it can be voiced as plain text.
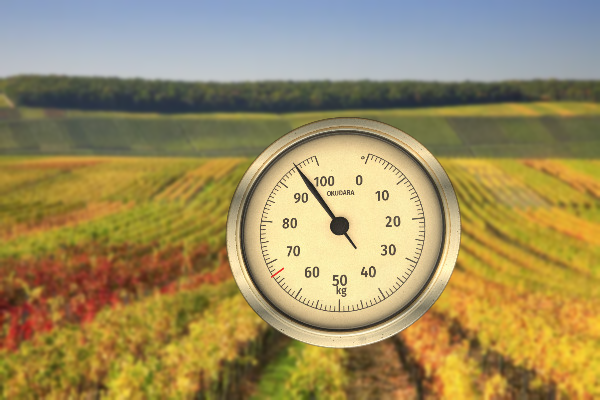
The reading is 95 kg
